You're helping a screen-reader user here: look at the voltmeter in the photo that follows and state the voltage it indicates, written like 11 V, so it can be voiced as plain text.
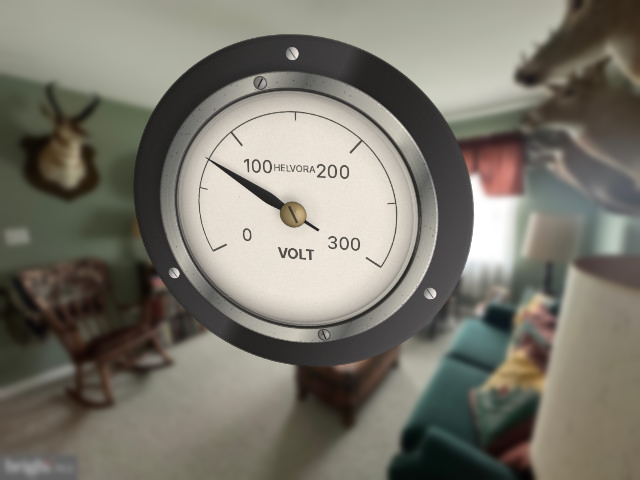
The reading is 75 V
